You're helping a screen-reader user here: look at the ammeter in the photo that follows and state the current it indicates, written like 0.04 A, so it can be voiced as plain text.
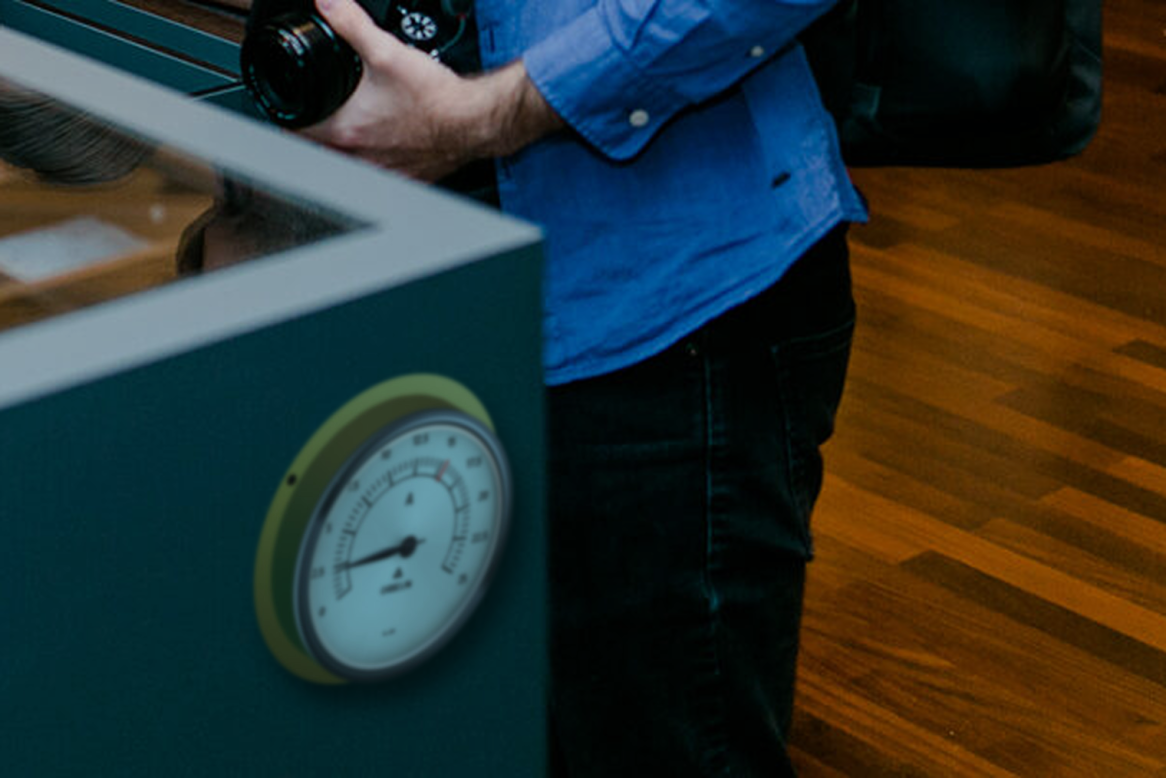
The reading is 2.5 A
